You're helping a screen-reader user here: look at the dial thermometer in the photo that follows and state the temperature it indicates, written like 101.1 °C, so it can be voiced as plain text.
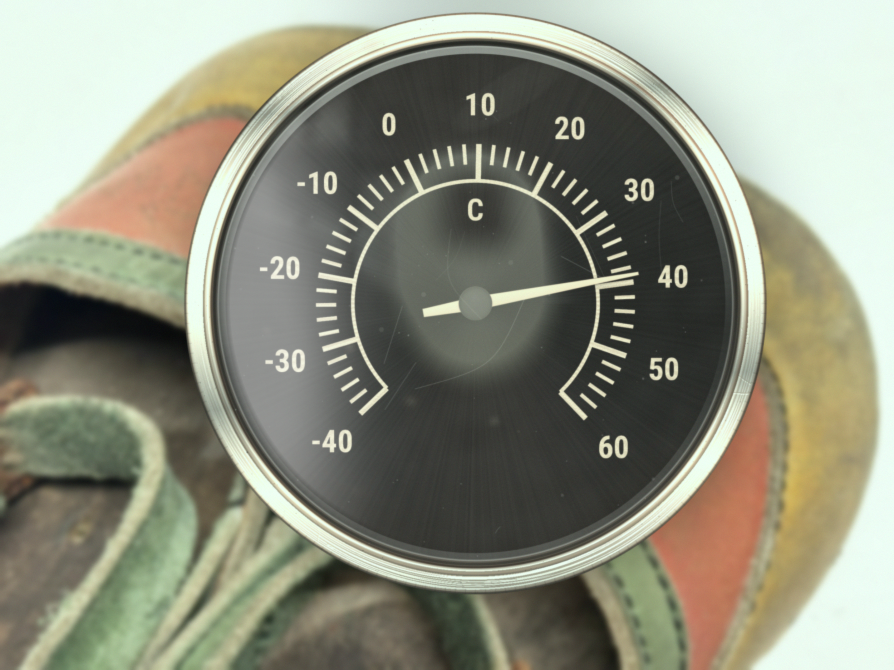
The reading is 39 °C
